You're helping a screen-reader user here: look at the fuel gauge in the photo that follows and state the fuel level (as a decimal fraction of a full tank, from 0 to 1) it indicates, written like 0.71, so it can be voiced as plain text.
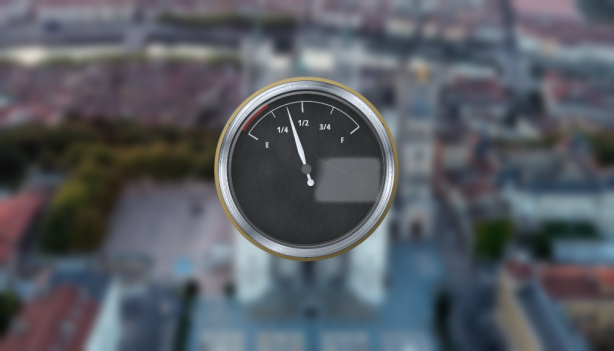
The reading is 0.375
